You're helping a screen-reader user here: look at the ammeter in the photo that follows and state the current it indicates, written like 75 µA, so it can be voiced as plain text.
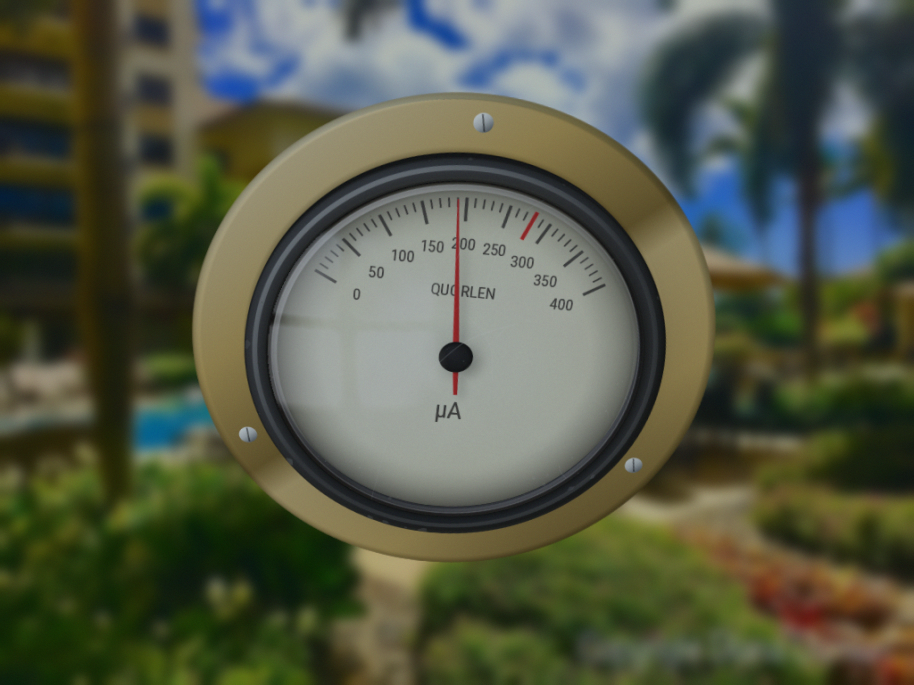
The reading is 190 µA
